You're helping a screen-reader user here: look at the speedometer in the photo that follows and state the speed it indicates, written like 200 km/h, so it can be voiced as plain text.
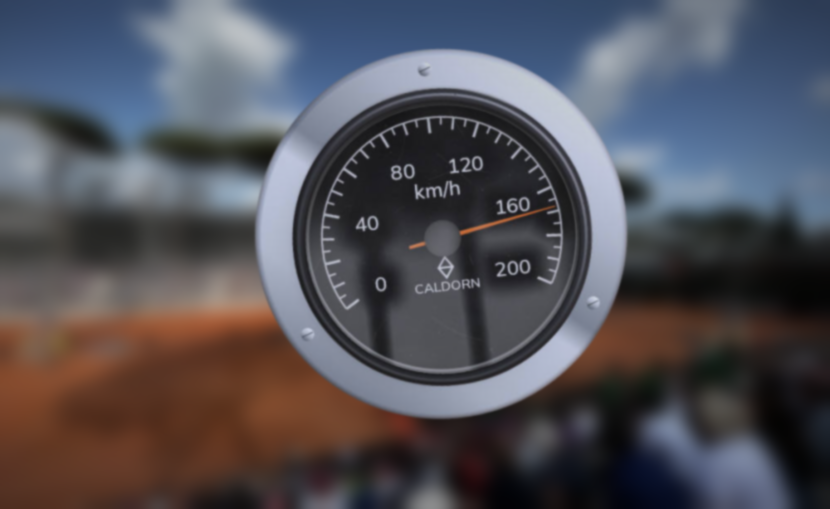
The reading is 167.5 km/h
